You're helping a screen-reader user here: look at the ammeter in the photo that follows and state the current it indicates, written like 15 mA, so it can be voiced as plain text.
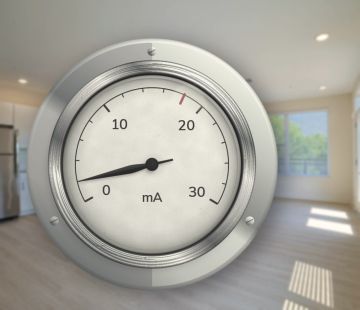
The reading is 2 mA
